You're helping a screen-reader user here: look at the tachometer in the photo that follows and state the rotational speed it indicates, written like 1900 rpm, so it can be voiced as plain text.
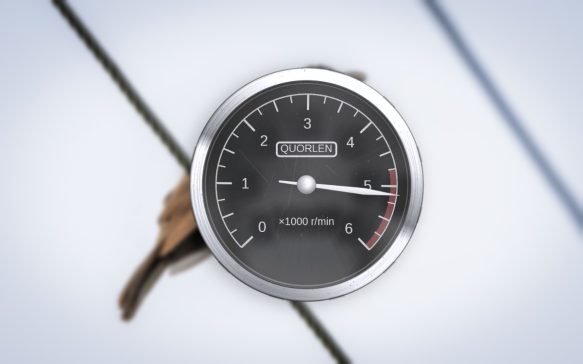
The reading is 5125 rpm
